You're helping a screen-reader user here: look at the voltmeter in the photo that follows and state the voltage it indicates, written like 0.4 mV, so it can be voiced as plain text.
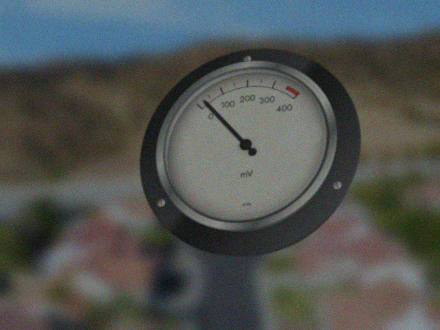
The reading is 25 mV
